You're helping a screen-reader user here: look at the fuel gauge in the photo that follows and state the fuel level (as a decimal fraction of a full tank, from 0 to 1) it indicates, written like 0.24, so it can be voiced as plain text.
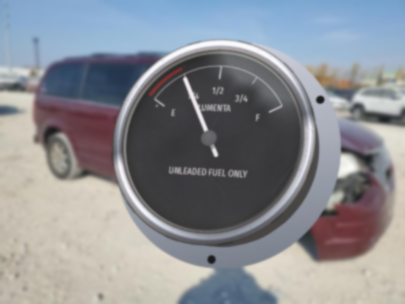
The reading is 0.25
